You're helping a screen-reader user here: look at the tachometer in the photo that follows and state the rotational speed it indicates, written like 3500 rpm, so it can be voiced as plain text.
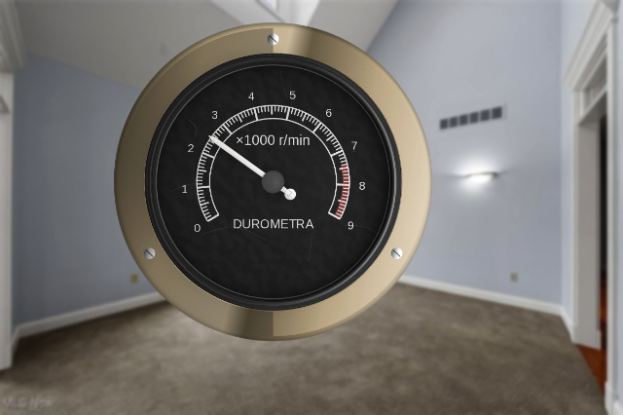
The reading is 2500 rpm
